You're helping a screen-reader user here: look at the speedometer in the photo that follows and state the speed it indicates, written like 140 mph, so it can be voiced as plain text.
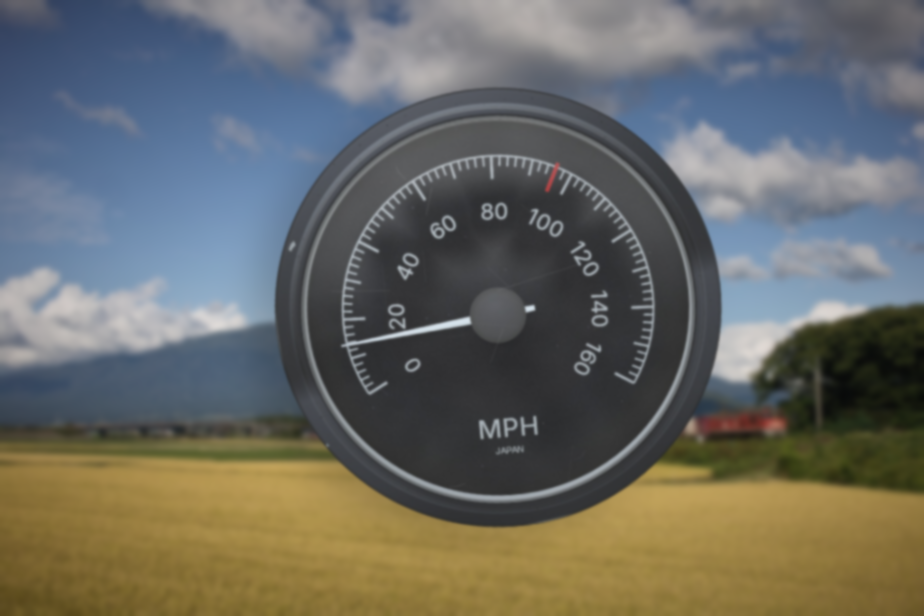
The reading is 14 mph
